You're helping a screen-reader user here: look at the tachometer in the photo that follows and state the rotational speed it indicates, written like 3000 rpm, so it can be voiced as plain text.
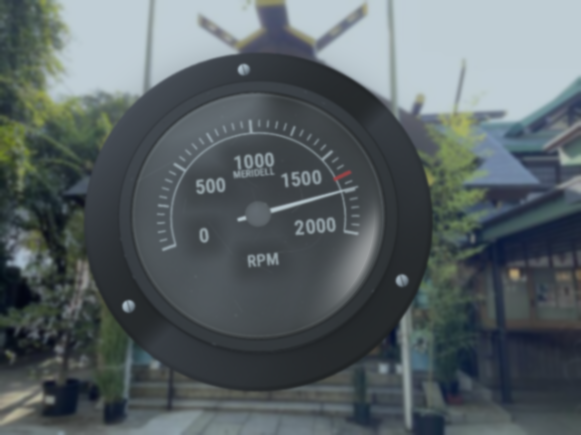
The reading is 1750 rpm
